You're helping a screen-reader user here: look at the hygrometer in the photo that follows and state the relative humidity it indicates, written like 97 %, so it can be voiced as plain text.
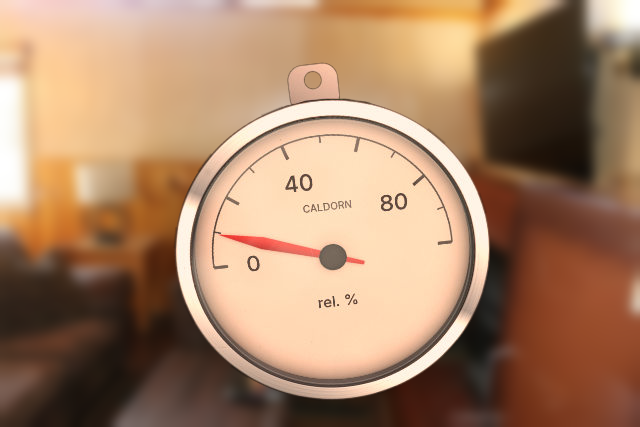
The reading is 10 %
